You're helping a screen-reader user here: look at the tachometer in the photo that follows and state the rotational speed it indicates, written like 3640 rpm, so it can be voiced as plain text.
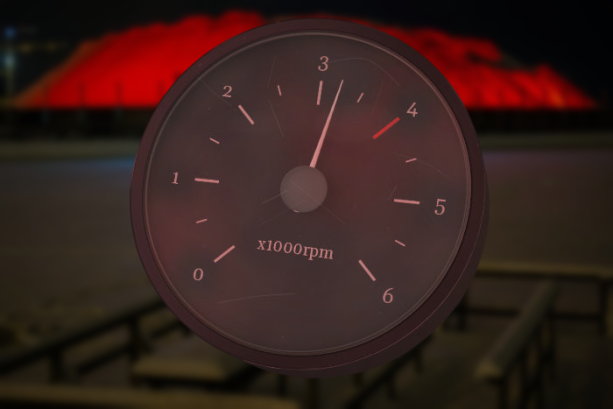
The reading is 3250 rpm
